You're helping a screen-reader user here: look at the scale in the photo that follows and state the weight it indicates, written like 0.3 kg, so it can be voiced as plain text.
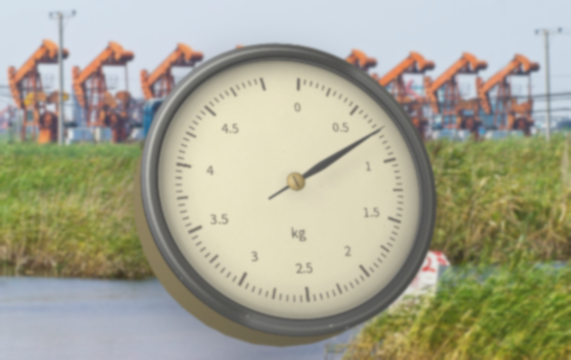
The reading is 0.75 kg
